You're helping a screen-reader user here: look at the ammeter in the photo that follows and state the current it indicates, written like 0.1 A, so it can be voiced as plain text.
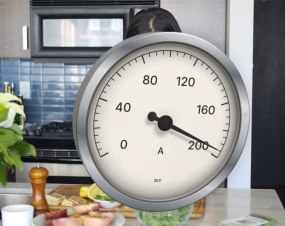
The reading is 195 A
